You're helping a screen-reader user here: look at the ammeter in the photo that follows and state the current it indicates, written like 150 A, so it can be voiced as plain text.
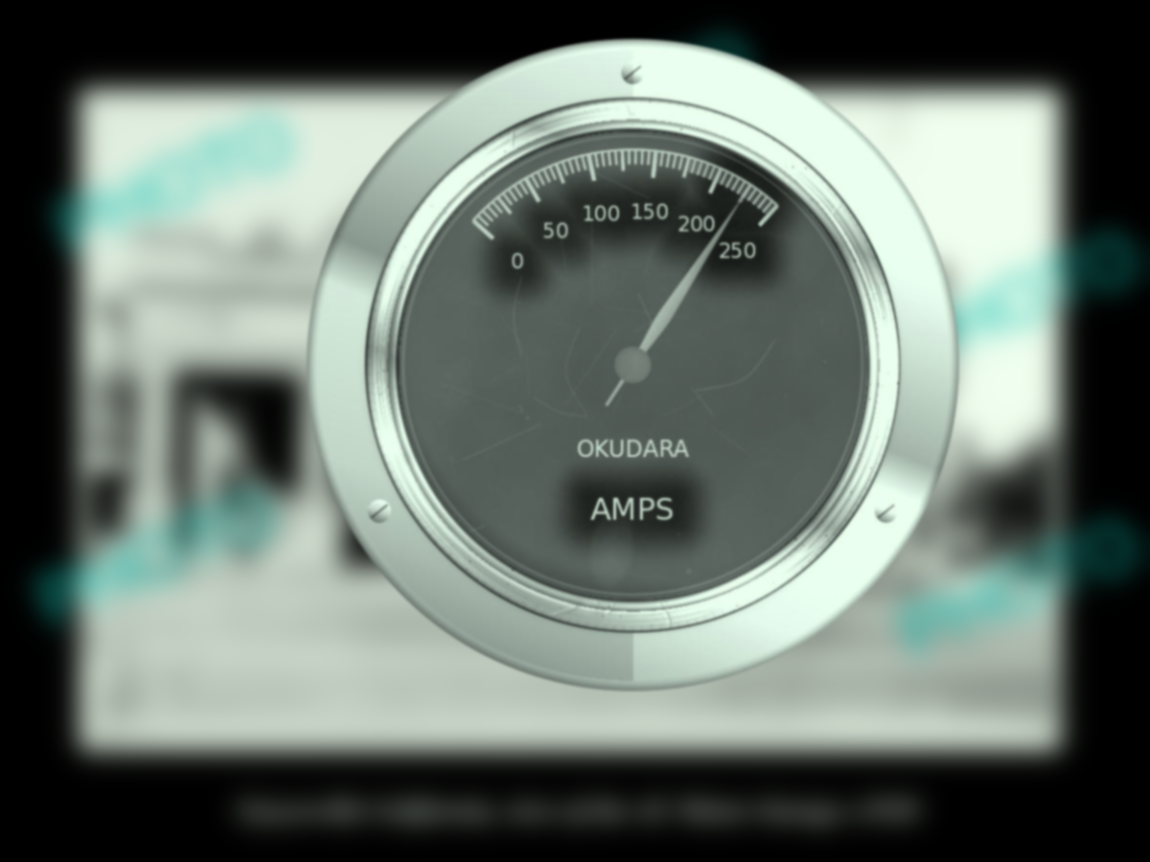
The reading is 225 A
